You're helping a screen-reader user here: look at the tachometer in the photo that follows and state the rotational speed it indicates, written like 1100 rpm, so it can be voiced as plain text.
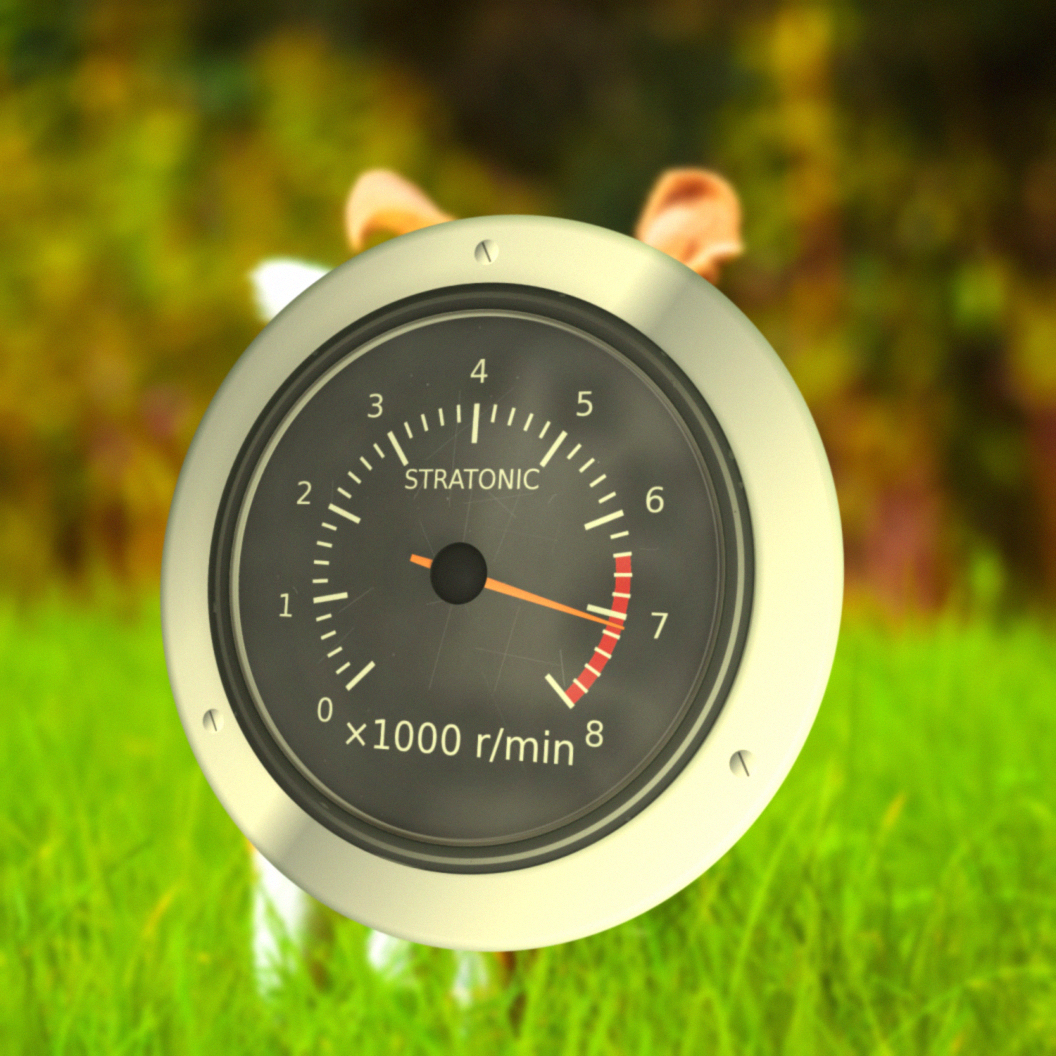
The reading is 7100 rpm
